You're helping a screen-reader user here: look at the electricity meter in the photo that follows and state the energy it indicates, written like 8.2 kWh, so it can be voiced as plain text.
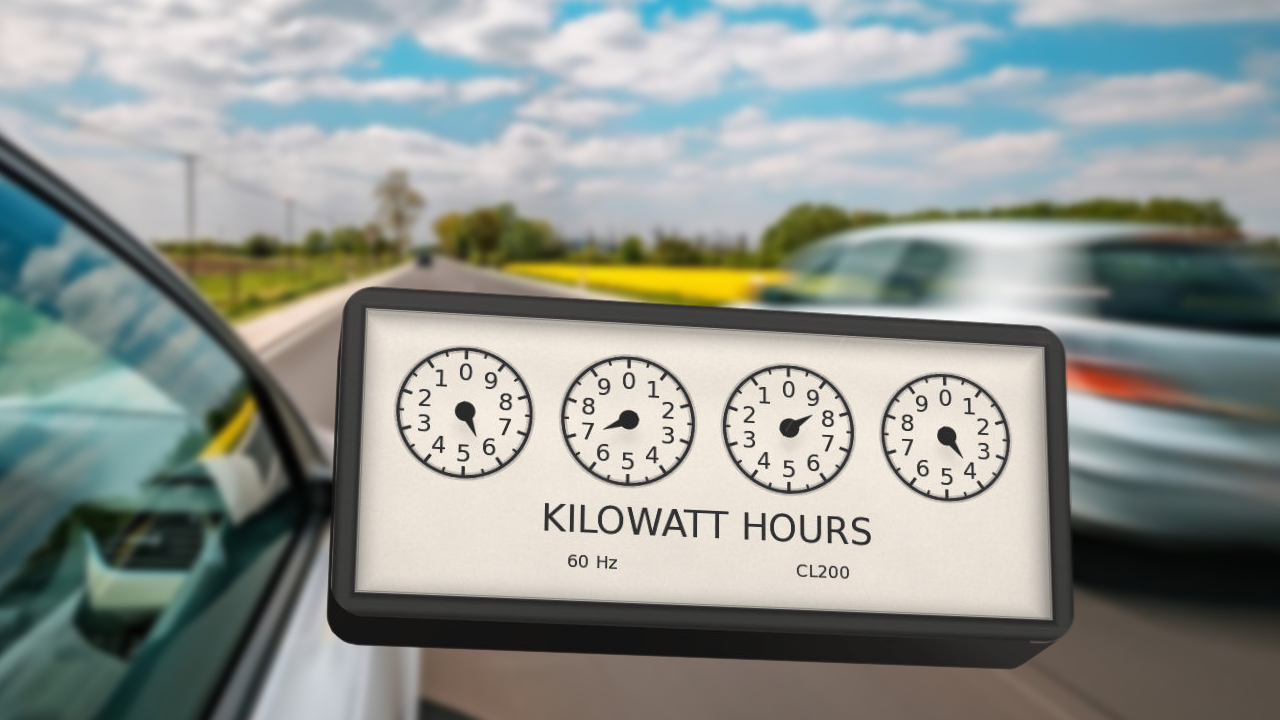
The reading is 5684 kWh
